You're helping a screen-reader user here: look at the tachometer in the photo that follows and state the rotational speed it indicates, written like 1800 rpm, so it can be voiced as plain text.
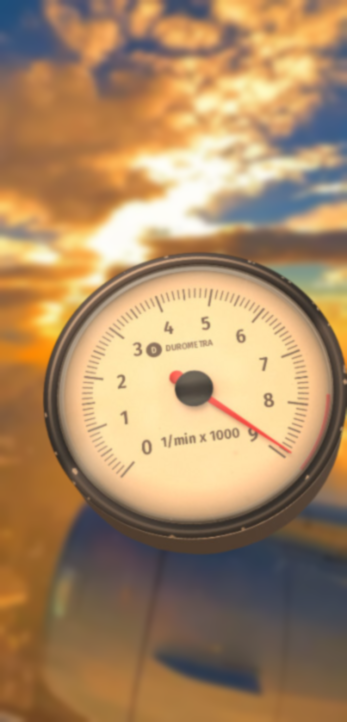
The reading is 8900 rpm
